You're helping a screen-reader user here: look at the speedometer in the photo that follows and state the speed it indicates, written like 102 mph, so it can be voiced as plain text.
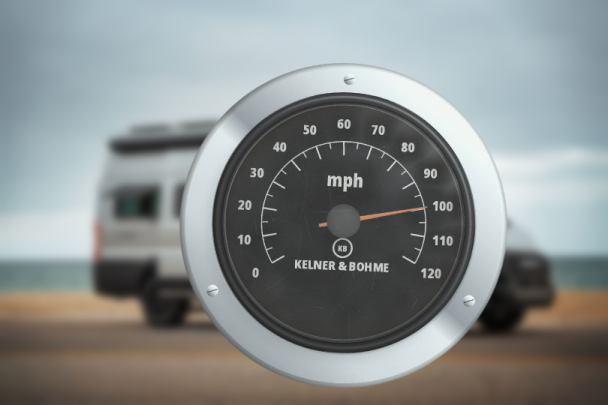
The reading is 100 mph
